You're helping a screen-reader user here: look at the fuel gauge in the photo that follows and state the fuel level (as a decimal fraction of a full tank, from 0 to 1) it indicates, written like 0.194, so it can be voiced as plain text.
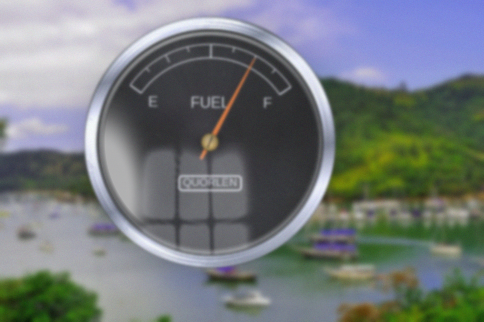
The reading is 0.75
